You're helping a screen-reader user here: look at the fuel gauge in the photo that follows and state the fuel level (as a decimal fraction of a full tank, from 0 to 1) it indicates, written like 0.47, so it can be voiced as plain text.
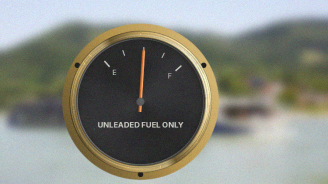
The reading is 0.5
